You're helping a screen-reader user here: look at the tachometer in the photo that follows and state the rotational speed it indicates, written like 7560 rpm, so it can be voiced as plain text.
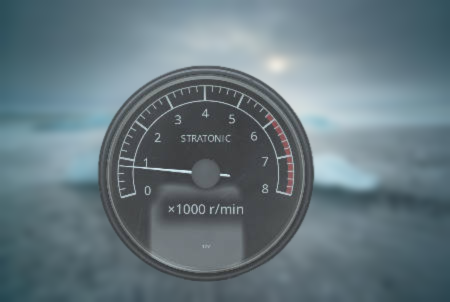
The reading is 800 rpm
